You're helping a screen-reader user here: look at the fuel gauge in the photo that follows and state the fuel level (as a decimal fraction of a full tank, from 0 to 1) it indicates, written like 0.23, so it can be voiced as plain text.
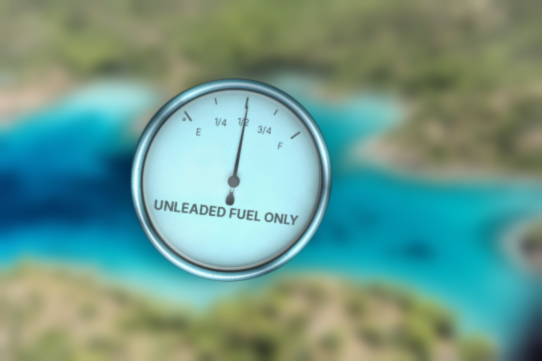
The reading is 0.5
